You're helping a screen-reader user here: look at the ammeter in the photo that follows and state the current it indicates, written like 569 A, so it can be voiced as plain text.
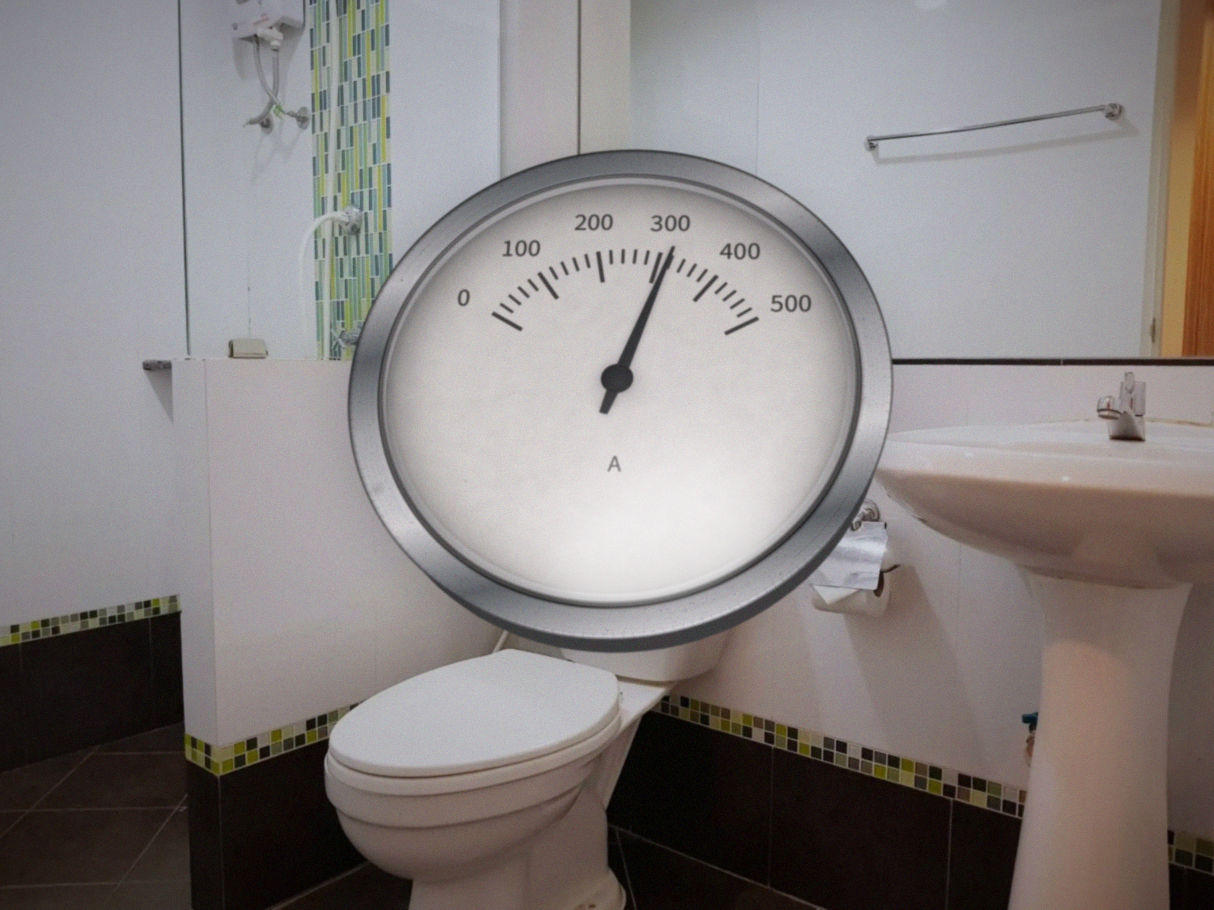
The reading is 320 A
